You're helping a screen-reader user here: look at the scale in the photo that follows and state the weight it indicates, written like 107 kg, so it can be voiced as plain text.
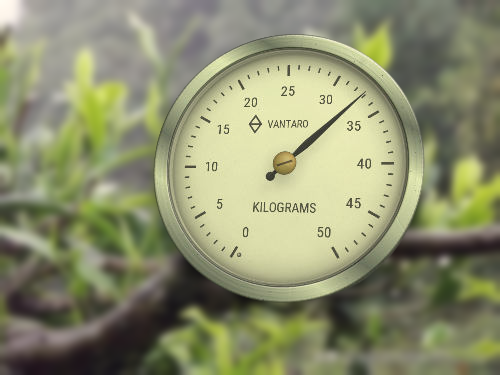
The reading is 33 kg
